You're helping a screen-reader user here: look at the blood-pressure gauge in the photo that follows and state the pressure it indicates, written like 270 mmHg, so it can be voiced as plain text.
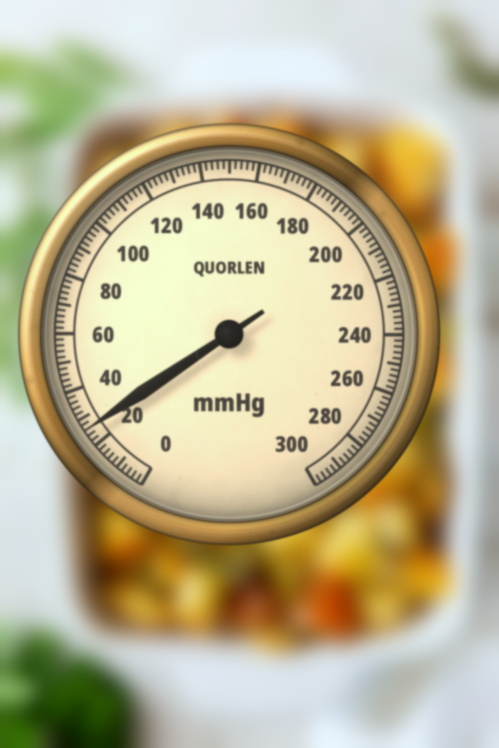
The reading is 26 mmHg
